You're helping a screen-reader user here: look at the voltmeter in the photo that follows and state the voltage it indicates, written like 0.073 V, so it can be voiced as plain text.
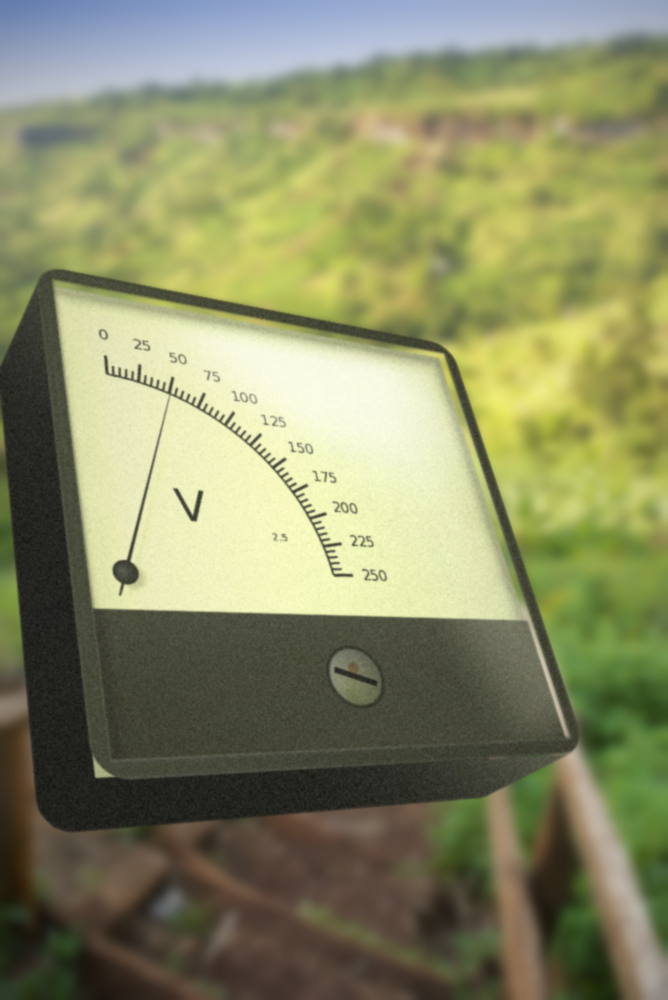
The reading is 50 V
